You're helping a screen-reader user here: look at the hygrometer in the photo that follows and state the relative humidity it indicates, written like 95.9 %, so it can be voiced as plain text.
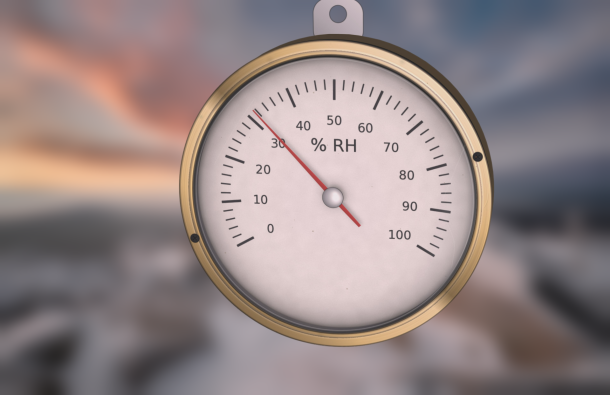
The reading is 32 %
